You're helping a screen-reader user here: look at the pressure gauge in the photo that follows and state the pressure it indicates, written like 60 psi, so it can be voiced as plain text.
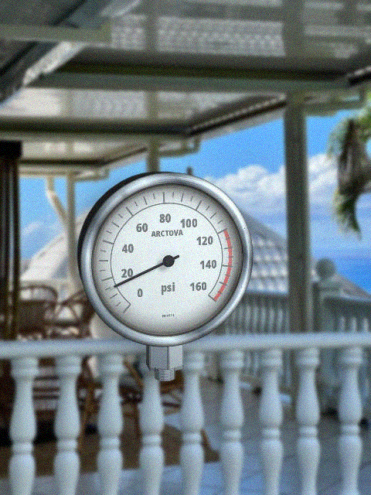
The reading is 15 psi
